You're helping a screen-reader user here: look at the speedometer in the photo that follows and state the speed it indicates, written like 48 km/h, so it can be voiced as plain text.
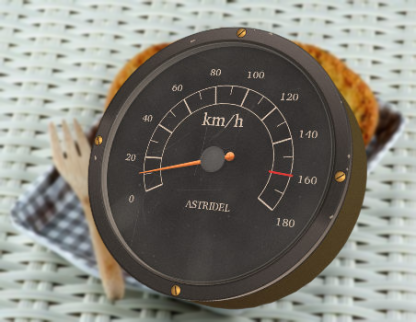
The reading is 10 km/h
